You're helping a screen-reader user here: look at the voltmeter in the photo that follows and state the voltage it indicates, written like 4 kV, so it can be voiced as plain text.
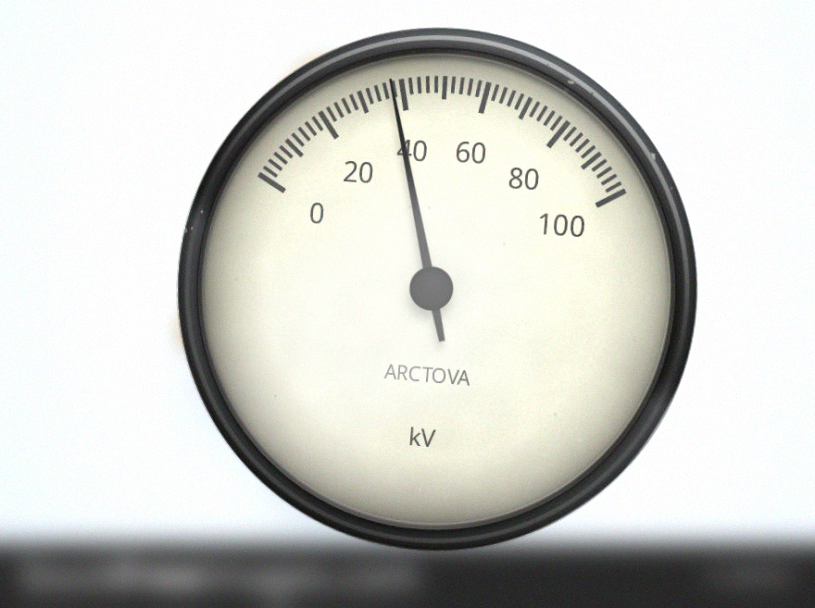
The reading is 38 kV
